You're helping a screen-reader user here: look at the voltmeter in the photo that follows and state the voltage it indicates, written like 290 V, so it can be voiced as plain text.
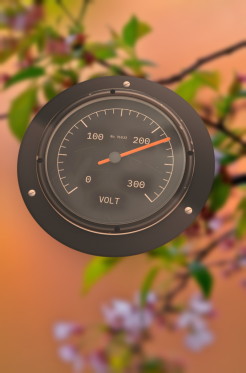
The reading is 220 V
